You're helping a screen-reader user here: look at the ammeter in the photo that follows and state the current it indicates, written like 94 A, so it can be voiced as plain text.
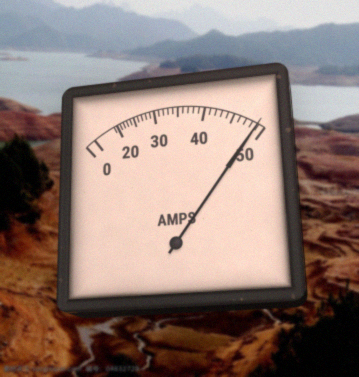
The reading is 49 A
